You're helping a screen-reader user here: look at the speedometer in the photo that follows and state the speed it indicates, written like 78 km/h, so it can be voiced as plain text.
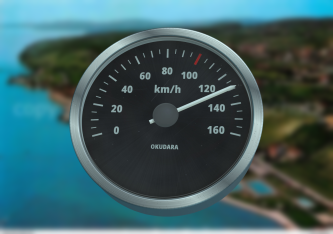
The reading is 130 km/h
